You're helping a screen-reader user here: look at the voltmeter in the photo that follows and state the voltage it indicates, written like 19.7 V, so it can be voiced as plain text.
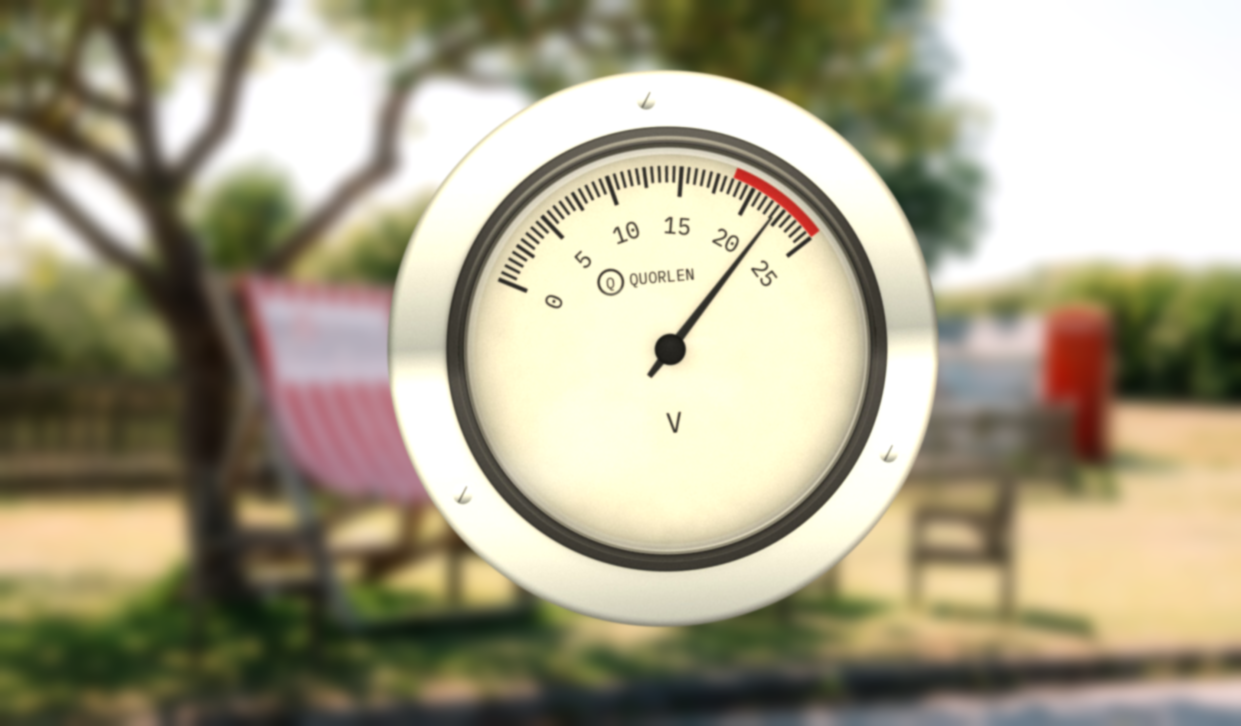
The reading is 22 V
